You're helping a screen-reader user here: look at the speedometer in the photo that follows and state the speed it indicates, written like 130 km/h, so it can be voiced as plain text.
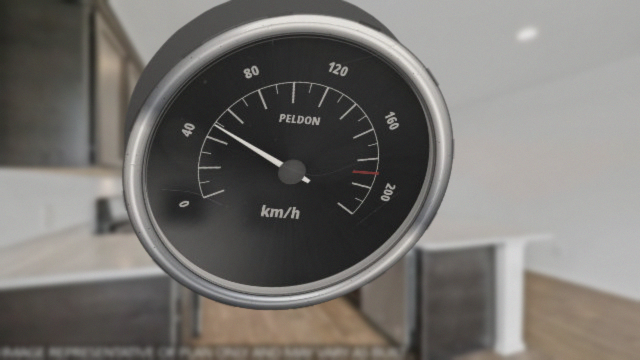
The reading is 50 km/h
